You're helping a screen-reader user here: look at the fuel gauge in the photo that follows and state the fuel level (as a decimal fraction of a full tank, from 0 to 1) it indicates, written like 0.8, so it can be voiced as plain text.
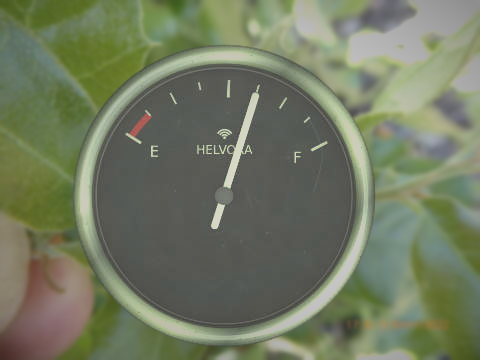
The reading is 0.625
